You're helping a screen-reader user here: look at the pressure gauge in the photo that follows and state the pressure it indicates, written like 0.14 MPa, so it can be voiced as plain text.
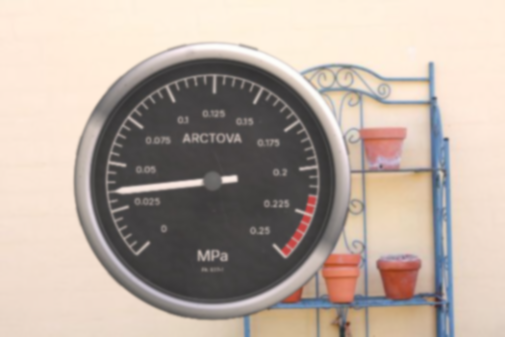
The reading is 0.035 MPa
